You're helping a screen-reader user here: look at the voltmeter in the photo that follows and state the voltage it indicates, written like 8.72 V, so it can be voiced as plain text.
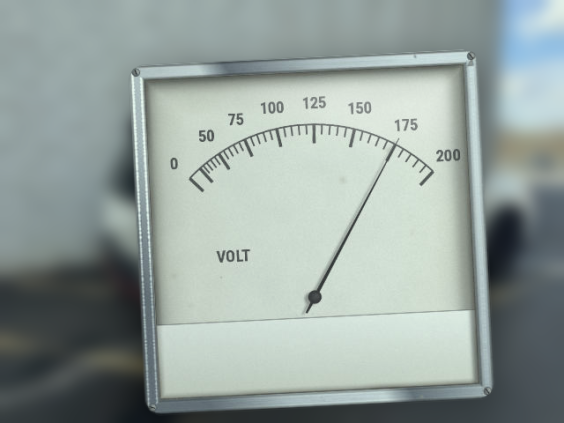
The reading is 175 V
